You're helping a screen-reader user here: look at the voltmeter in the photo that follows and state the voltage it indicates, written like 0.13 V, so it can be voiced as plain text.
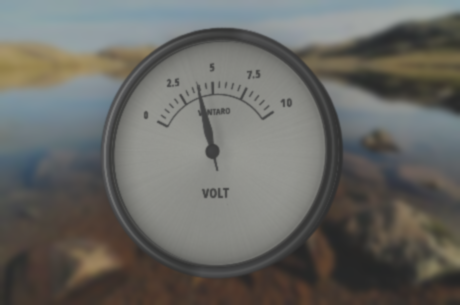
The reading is 4 V
